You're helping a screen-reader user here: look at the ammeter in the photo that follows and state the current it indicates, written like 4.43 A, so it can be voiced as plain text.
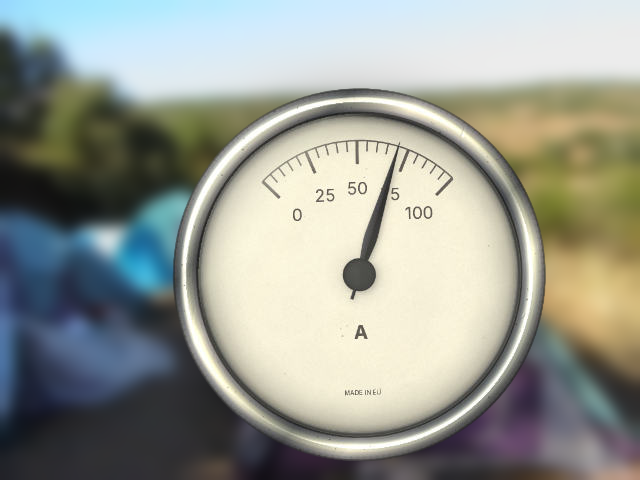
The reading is 70 A
